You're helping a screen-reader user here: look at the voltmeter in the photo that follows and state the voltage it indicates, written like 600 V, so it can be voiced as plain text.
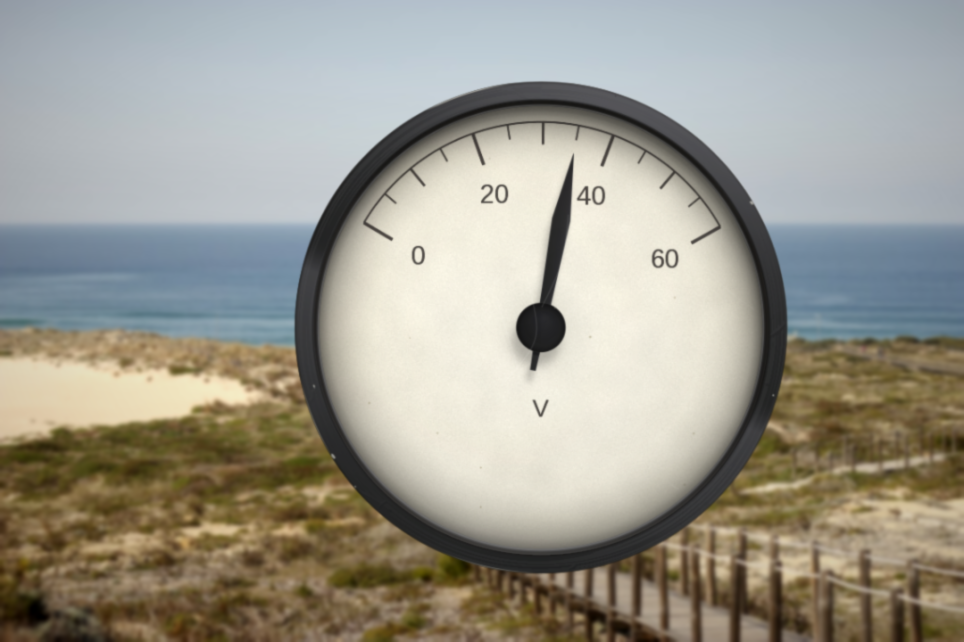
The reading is 35 V
